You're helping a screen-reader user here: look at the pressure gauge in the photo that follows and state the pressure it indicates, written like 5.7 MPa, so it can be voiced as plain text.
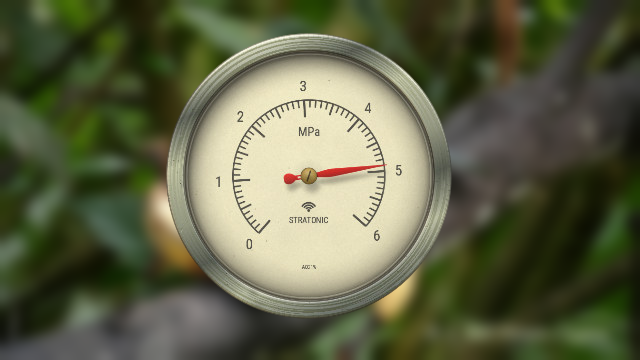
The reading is 4.9 MPa
